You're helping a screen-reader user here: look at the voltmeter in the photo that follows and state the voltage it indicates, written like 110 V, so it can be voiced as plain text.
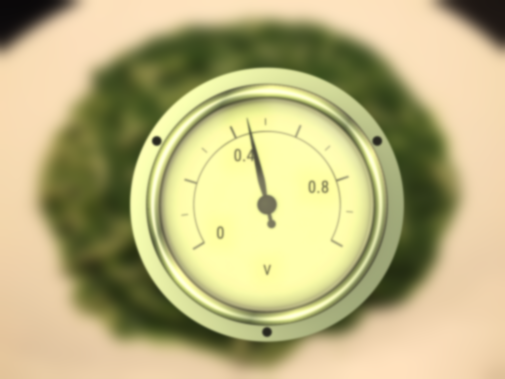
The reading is 0.45 V
